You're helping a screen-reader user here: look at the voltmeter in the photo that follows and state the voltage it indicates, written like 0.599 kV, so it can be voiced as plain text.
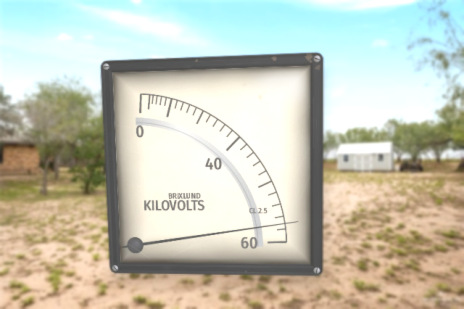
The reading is 57 kV
